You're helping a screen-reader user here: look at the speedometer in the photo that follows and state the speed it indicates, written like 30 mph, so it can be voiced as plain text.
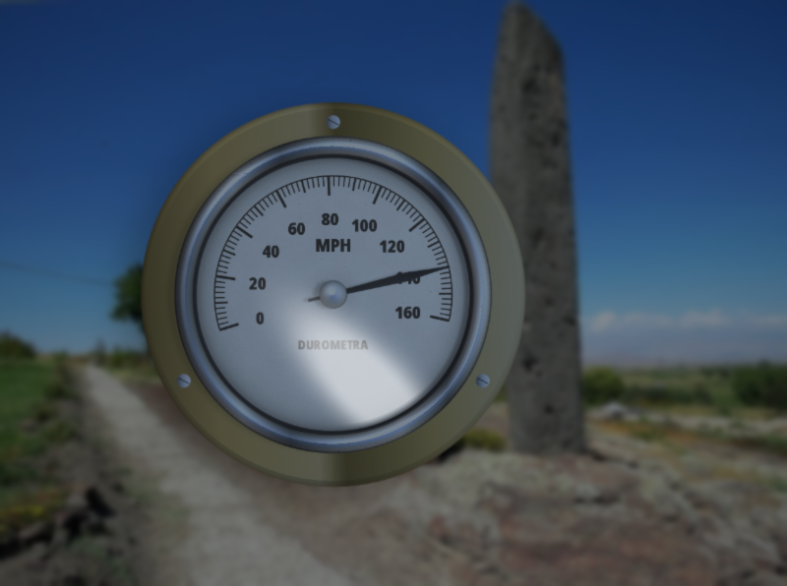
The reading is 140 mph
